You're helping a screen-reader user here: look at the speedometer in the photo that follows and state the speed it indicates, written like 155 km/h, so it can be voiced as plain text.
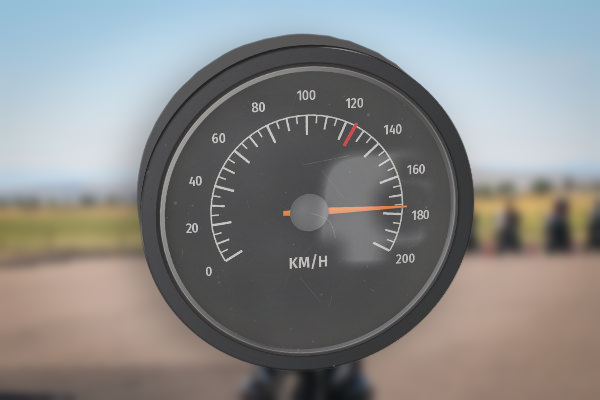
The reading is 175 km/h
